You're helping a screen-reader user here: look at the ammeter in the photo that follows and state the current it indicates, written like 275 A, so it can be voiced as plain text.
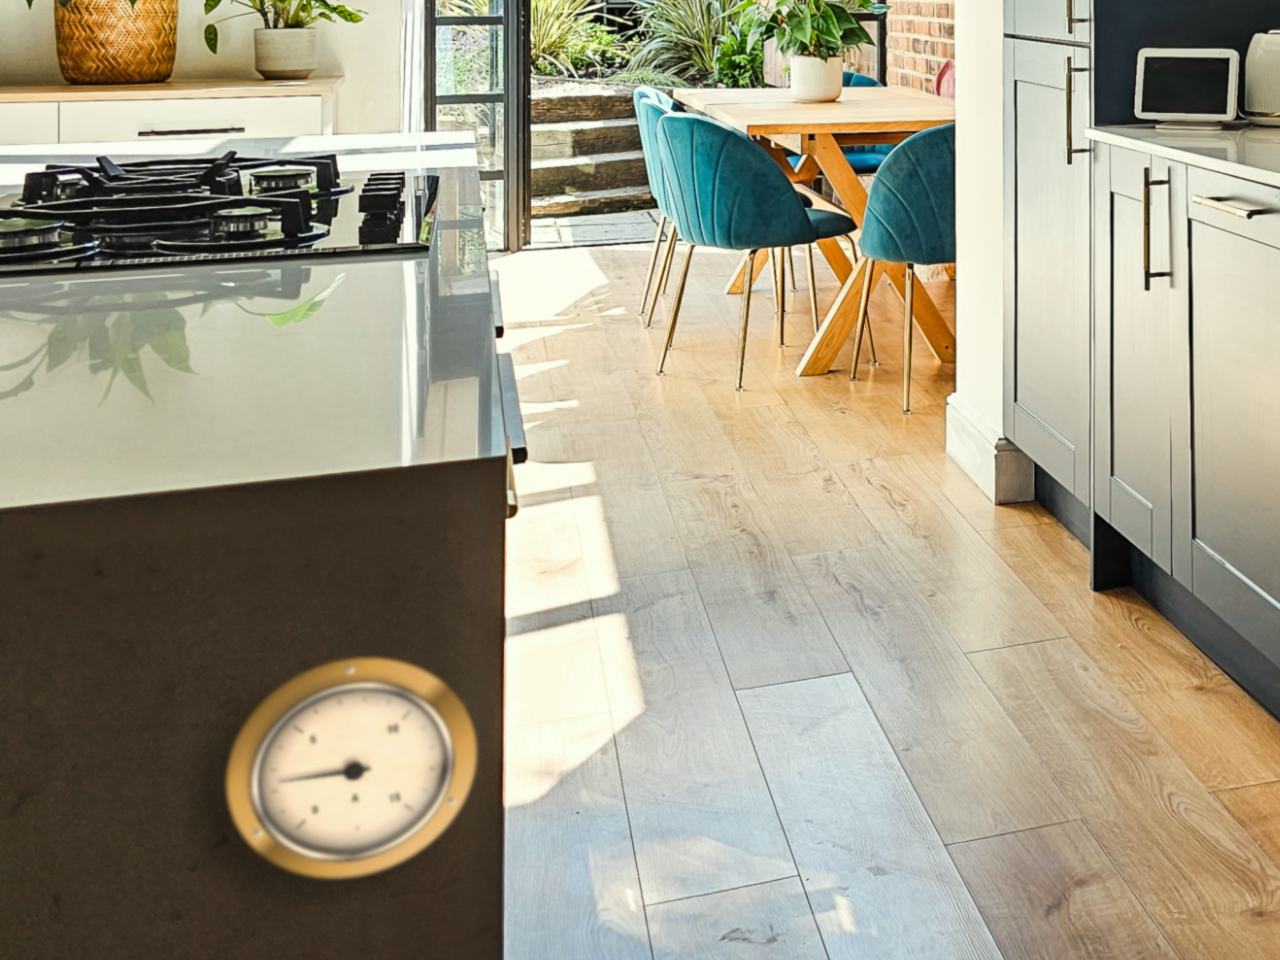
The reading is 2.5 A
